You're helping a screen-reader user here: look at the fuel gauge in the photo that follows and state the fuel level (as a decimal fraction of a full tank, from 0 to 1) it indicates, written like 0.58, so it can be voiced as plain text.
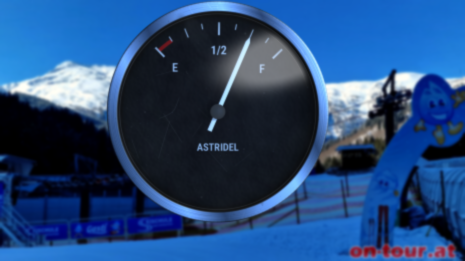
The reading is 0.75
